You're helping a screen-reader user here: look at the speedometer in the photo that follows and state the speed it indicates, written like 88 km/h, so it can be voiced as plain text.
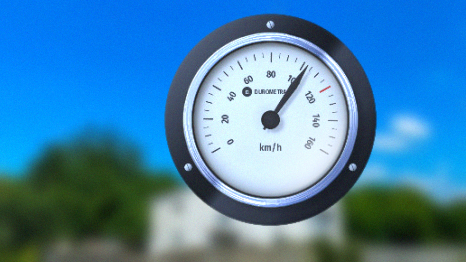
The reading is 102.5 km/h
